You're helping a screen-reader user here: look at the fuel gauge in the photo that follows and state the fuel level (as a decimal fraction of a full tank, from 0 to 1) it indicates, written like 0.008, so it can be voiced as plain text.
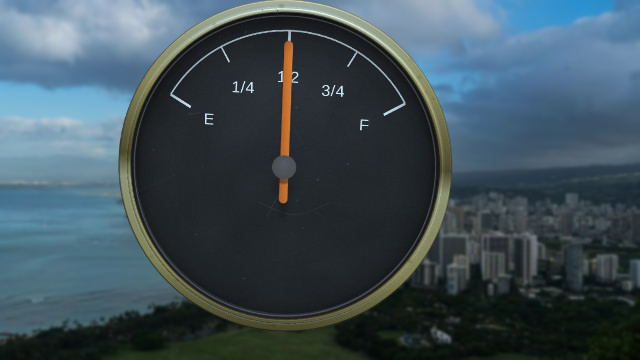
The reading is 0.5
